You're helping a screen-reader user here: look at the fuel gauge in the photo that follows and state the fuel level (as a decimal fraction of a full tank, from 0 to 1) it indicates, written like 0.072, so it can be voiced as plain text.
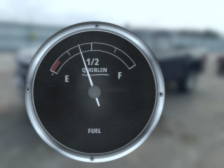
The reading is 0.375
